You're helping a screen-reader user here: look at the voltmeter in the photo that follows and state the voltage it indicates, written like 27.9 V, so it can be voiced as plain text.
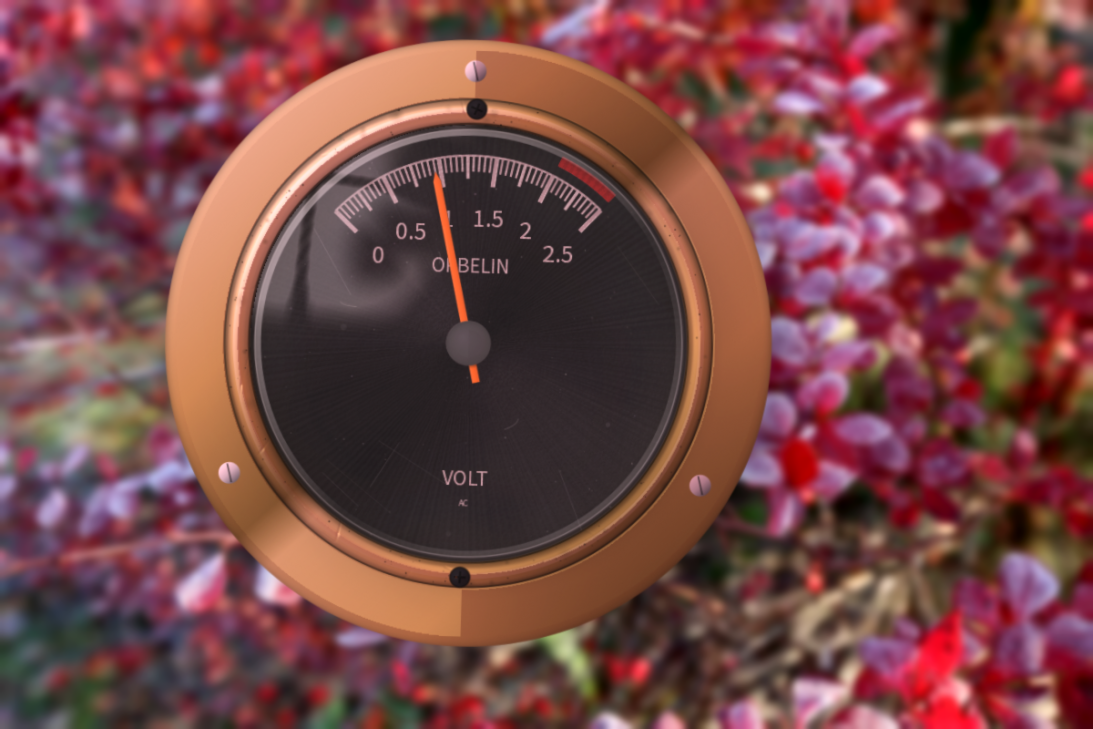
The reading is 0.95 V
